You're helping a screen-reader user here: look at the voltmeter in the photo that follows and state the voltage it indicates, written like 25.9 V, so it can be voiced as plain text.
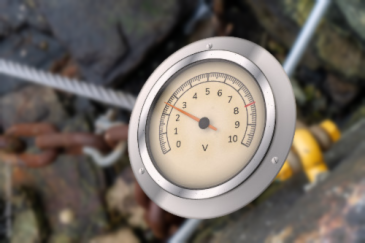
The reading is 2.5 V
